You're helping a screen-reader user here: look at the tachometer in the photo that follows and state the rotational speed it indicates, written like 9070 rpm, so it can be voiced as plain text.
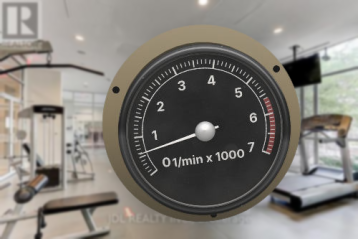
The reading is 600 rpm
